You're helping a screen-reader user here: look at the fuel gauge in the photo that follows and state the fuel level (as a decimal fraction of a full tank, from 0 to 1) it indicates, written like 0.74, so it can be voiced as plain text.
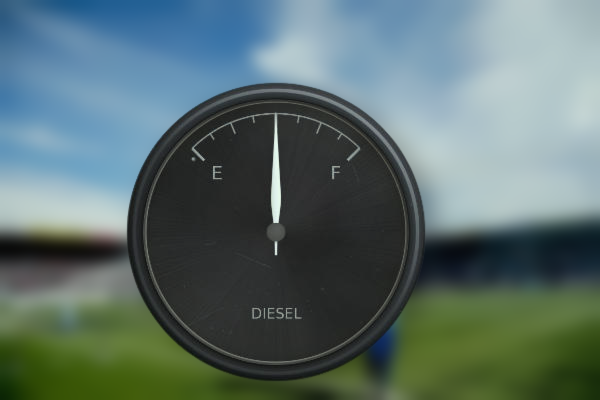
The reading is 0.5
